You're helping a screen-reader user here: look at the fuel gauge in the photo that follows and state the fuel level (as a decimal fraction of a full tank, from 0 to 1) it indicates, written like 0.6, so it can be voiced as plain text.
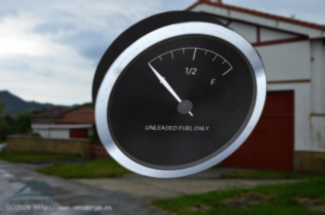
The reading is 0
